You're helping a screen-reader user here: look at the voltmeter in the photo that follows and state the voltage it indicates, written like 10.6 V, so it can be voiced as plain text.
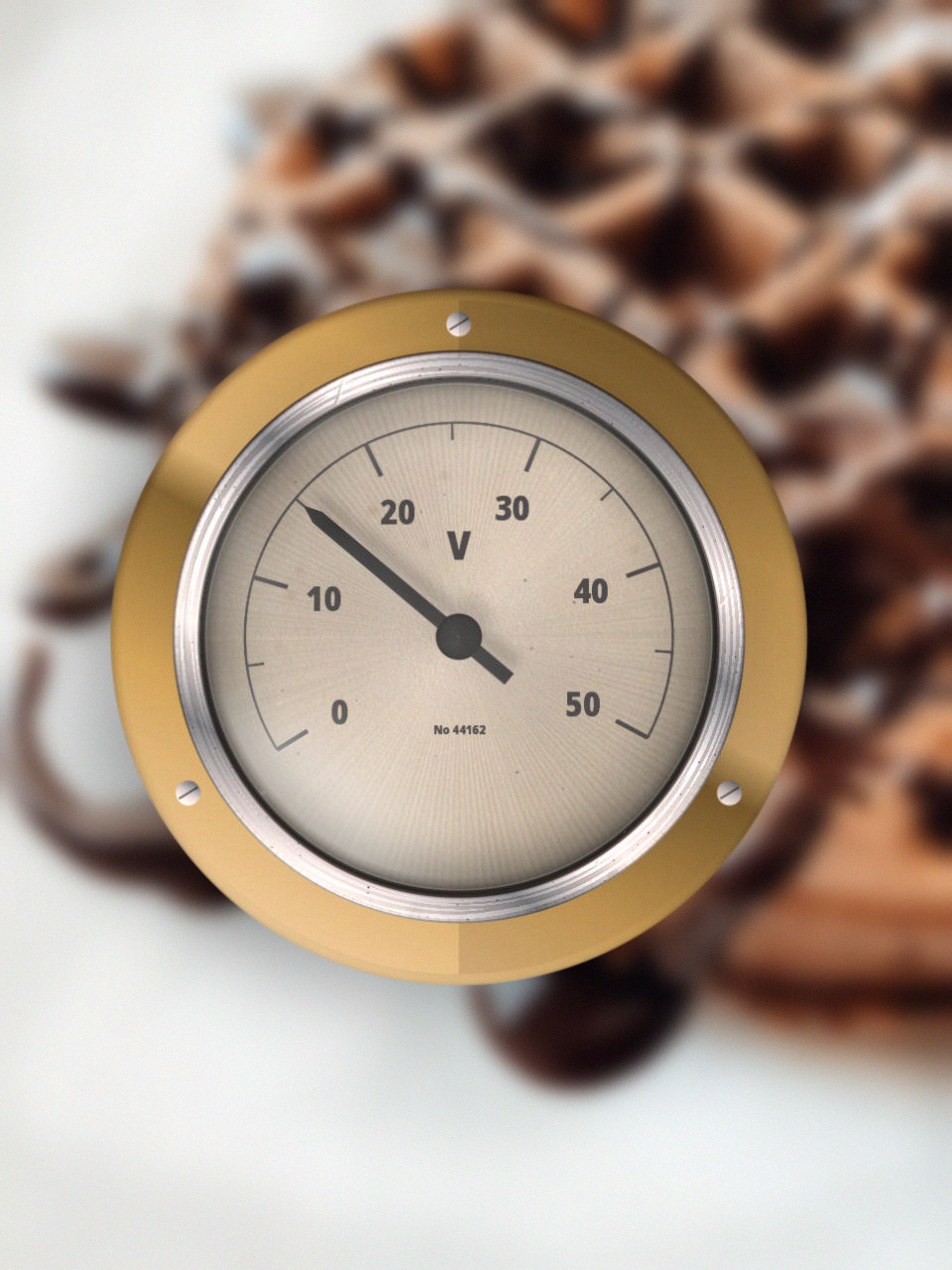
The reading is 15 V
